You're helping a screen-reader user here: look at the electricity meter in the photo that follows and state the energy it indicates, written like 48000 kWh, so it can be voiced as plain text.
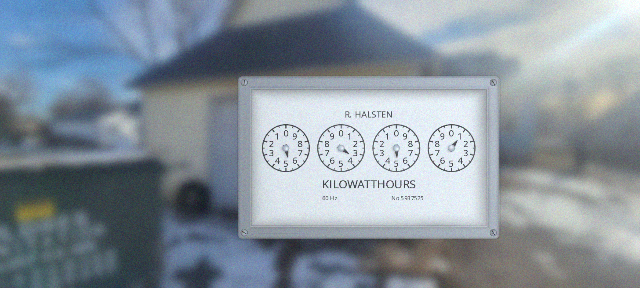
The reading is 5351 kWh
